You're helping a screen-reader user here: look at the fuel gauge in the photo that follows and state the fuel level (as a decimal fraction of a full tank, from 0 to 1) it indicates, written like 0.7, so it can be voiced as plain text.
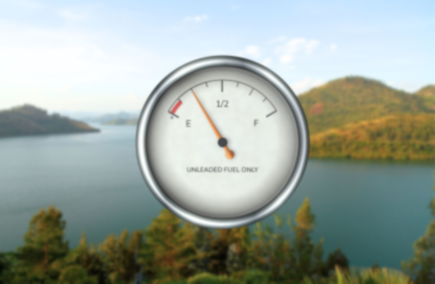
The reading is 0.25
